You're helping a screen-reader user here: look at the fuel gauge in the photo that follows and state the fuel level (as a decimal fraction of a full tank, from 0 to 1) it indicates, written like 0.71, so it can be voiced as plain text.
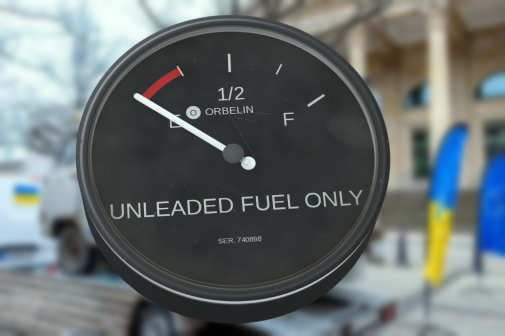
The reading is 0
